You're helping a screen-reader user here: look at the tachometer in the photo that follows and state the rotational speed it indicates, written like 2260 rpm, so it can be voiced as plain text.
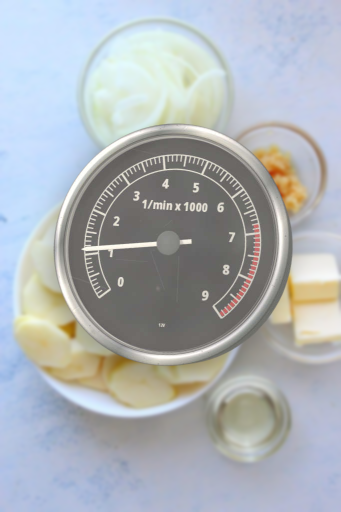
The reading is 1100 rpm
